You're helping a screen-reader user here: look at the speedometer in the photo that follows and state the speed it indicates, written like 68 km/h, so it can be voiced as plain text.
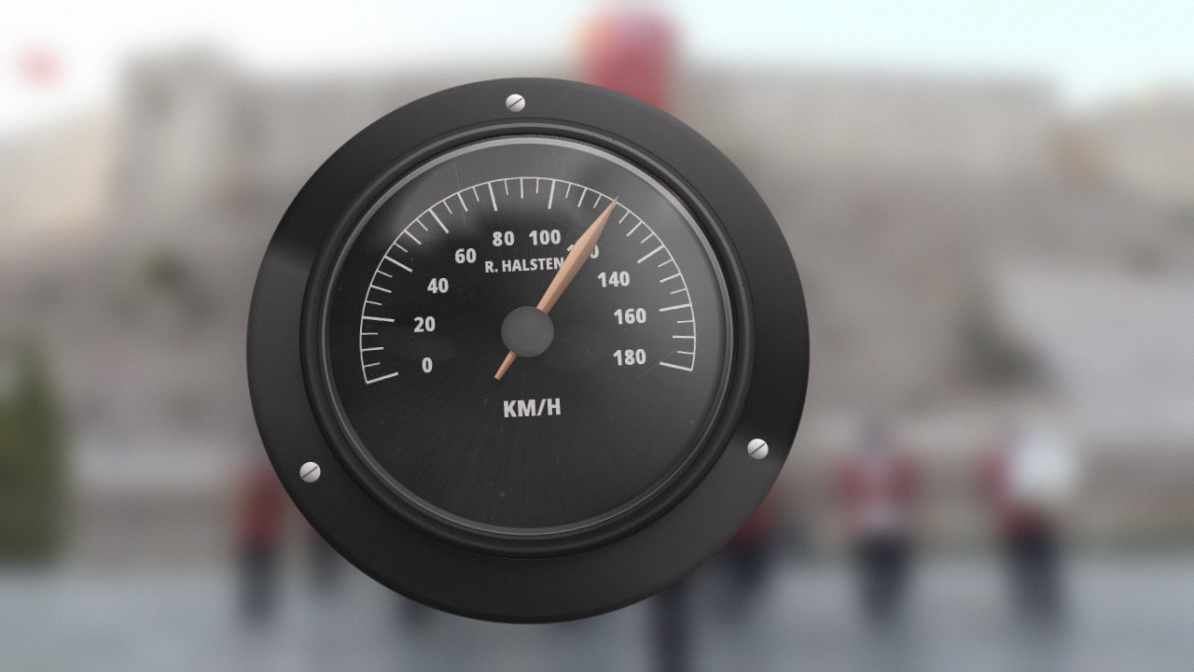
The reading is 120 km/h
